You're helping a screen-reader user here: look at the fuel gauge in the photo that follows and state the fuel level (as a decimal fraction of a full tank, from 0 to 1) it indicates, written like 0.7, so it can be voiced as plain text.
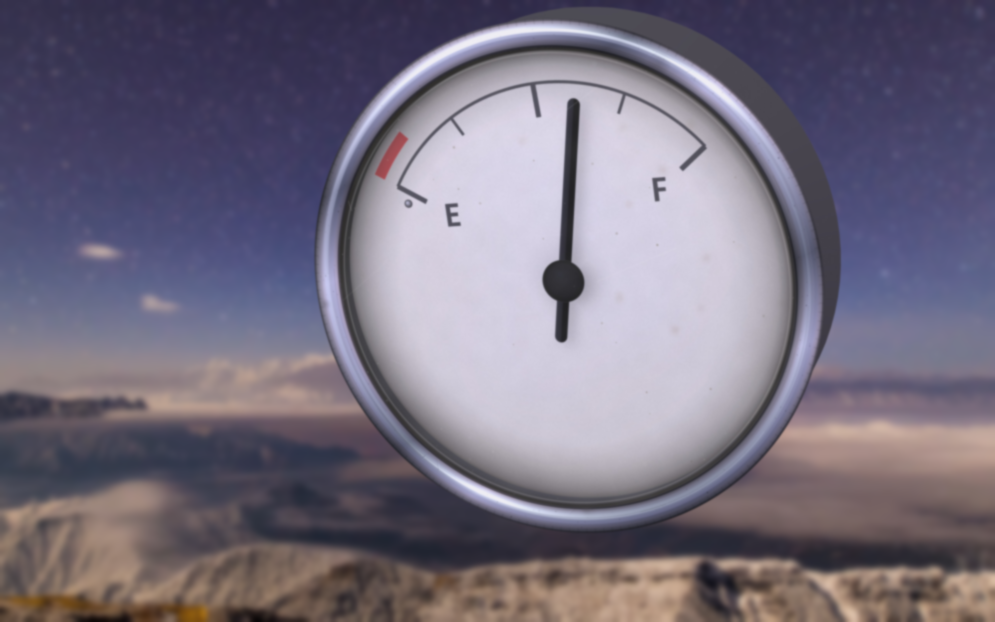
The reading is 0.625
